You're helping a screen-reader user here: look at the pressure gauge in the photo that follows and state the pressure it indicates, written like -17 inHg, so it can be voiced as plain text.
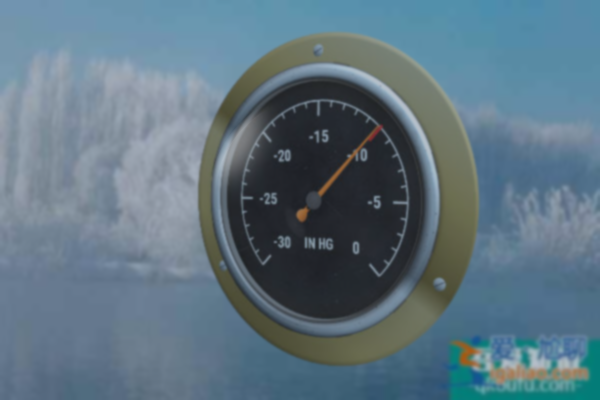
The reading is -10 inHg
